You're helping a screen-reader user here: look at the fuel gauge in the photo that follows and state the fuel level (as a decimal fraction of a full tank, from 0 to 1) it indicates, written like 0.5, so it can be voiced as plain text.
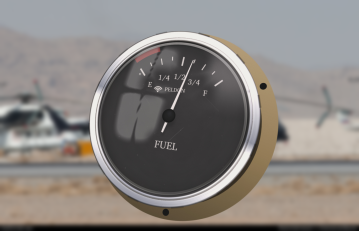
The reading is 0.625
